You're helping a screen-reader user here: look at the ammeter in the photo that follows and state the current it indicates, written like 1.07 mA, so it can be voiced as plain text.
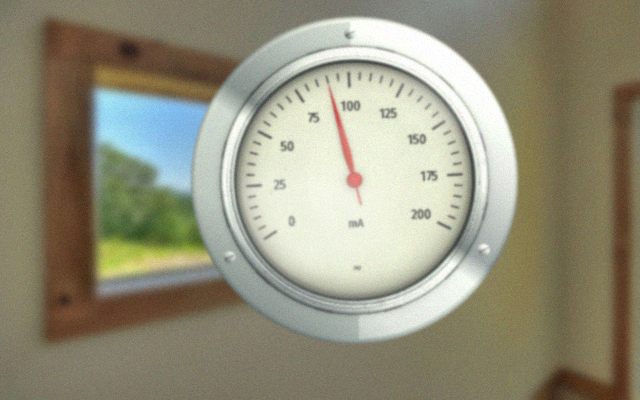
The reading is 90 mA
